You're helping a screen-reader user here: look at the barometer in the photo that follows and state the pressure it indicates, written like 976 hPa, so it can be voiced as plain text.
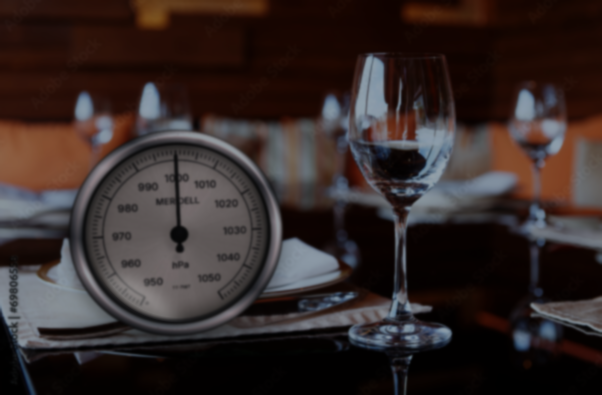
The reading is 1000 hPa
